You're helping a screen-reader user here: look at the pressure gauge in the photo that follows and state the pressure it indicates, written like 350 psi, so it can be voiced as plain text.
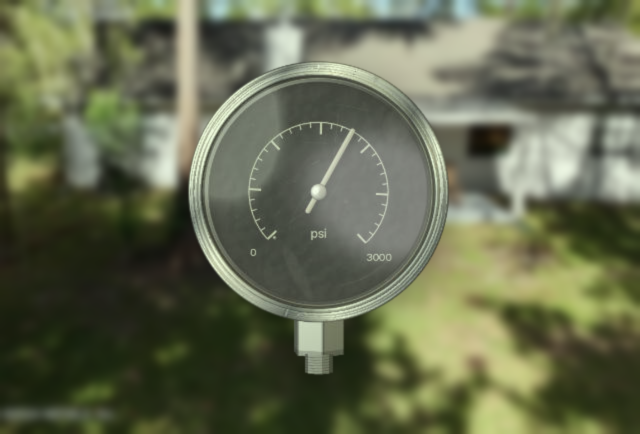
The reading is 1800 psi
